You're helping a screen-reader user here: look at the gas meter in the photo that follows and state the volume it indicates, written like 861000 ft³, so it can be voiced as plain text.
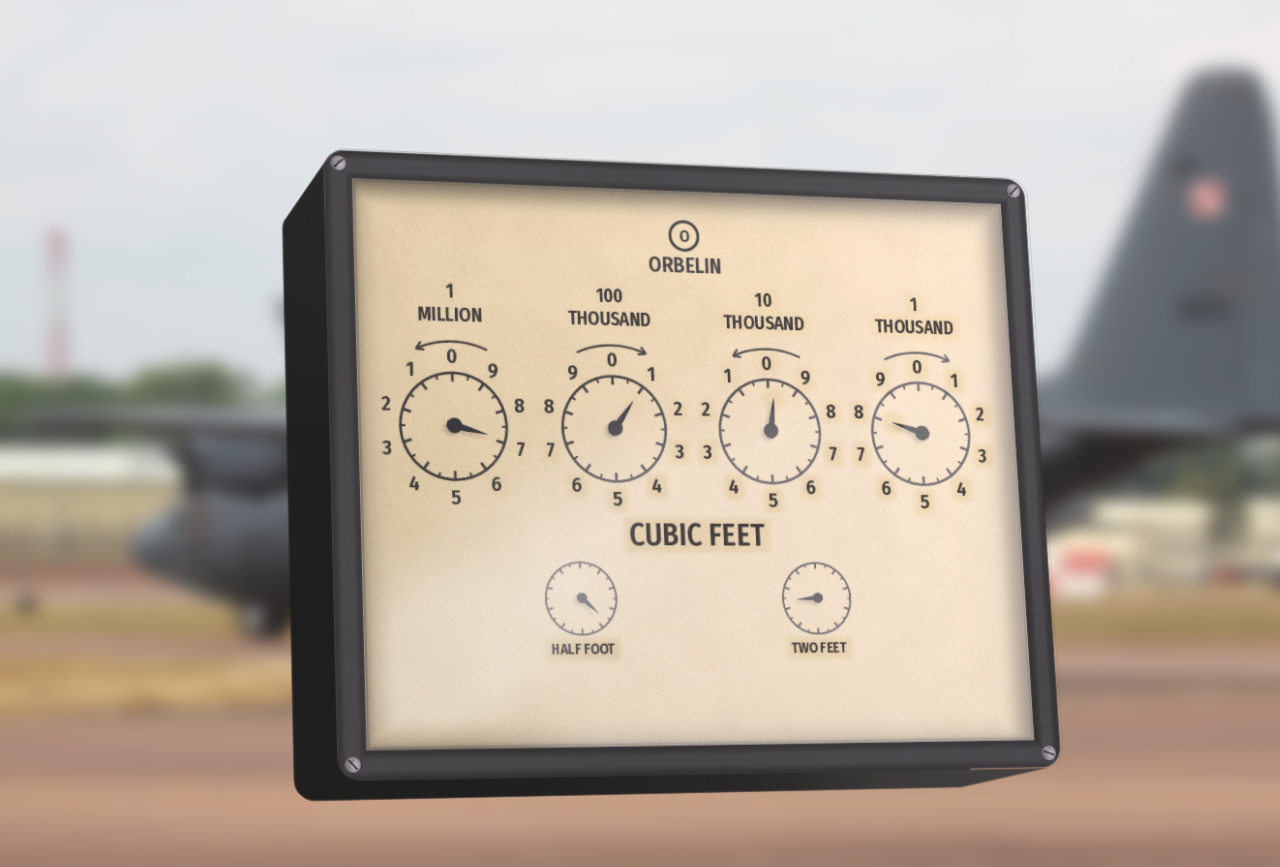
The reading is 709800 ft³
